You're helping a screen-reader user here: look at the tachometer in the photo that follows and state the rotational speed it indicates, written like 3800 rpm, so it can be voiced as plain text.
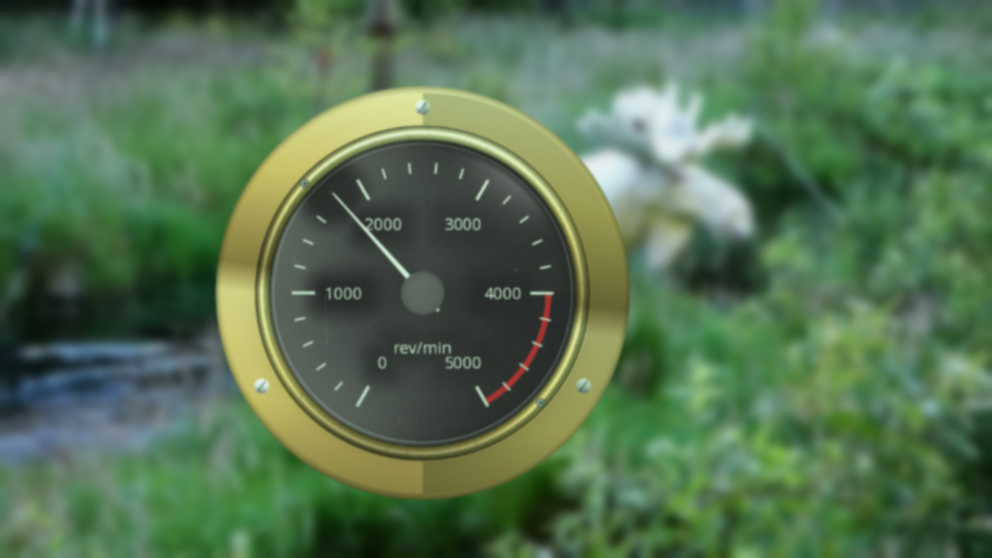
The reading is 1800 rpm
